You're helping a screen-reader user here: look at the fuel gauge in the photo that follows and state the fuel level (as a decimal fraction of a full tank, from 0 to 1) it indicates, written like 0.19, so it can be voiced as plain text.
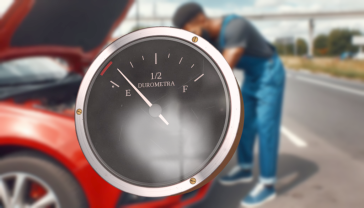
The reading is 0.125
